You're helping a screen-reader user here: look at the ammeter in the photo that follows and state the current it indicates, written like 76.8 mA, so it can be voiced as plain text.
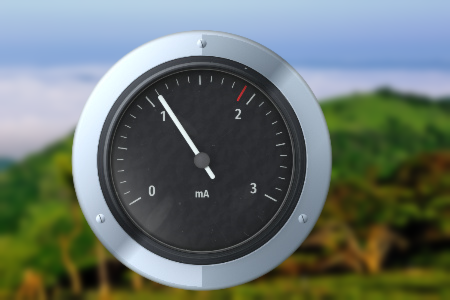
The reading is 1.1 mA
